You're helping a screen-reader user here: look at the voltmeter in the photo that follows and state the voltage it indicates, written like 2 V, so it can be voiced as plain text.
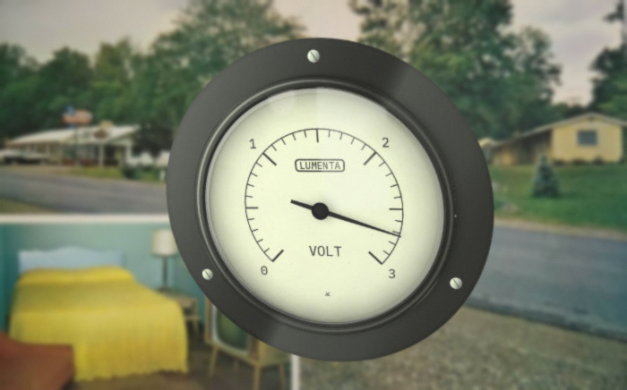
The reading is 2.7 V
